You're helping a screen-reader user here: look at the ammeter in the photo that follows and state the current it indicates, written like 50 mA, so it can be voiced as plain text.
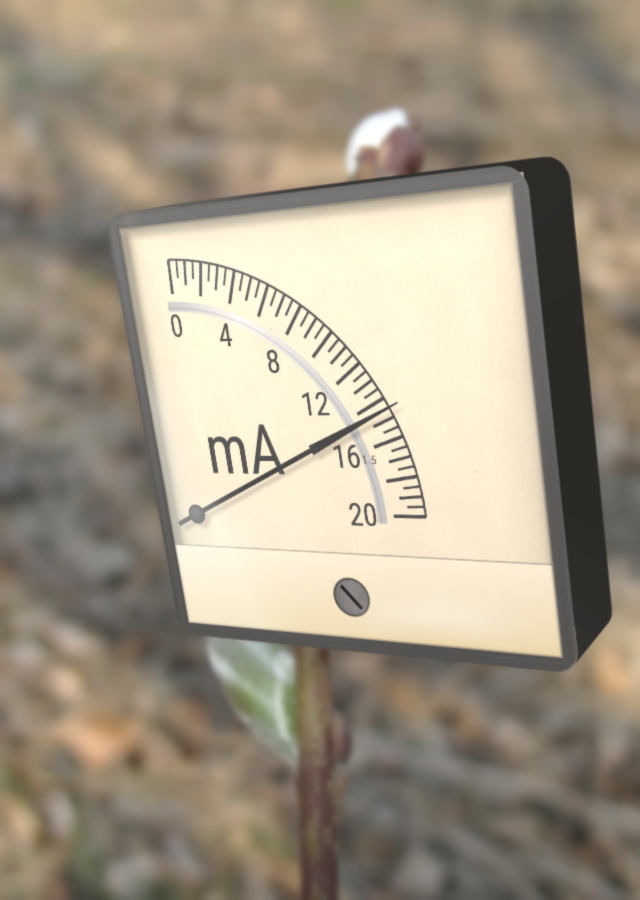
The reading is 14.5 mA
